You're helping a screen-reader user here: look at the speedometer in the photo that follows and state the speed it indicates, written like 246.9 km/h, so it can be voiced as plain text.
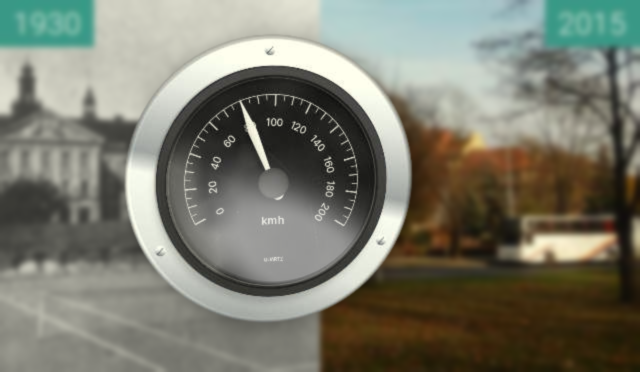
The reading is 80 km/h
